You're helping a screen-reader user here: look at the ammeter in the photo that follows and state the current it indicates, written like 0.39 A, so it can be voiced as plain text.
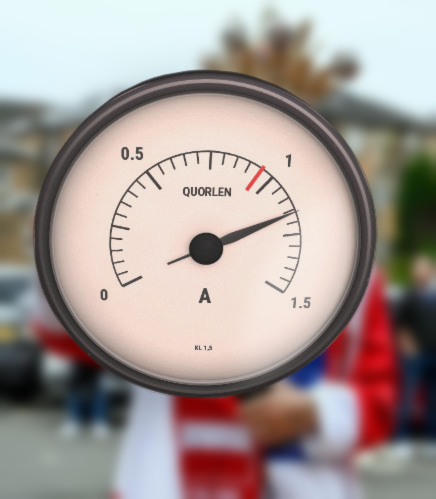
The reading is 1.15 A
